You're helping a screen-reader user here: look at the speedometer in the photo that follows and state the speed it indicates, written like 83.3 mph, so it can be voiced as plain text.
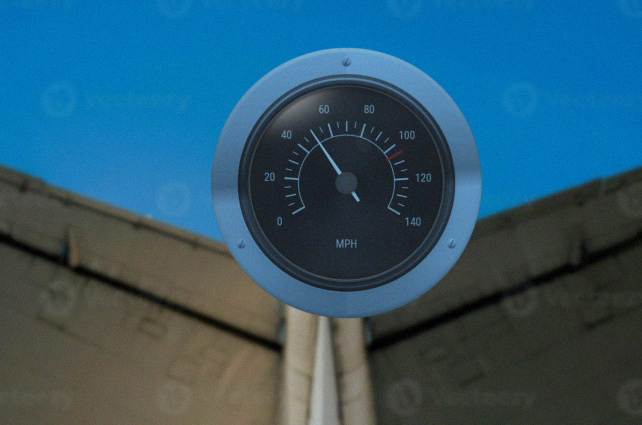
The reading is 50 mph
